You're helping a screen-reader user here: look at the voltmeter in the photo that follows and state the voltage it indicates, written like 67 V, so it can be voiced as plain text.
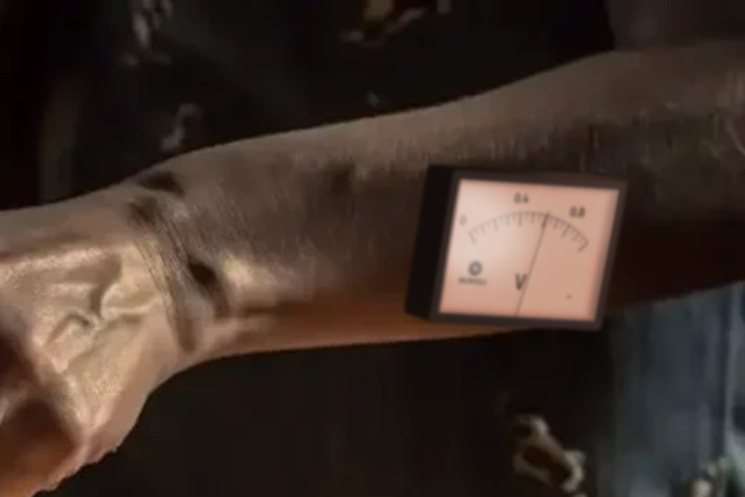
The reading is 0.6 V
